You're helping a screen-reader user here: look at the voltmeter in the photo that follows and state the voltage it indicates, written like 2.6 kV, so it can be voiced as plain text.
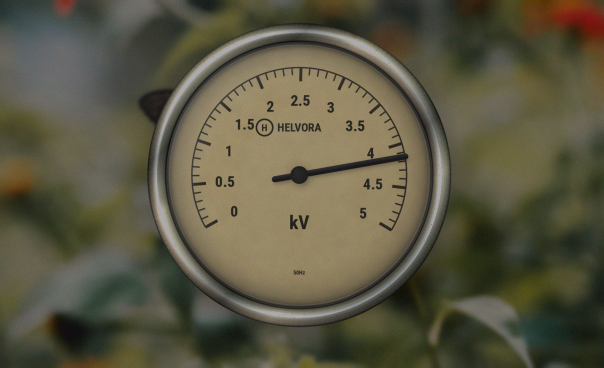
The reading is 4.15 kV
